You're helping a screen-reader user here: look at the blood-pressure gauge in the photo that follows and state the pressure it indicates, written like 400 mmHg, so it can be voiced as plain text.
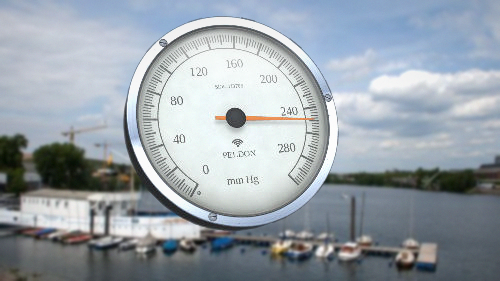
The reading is 250 mmHg
